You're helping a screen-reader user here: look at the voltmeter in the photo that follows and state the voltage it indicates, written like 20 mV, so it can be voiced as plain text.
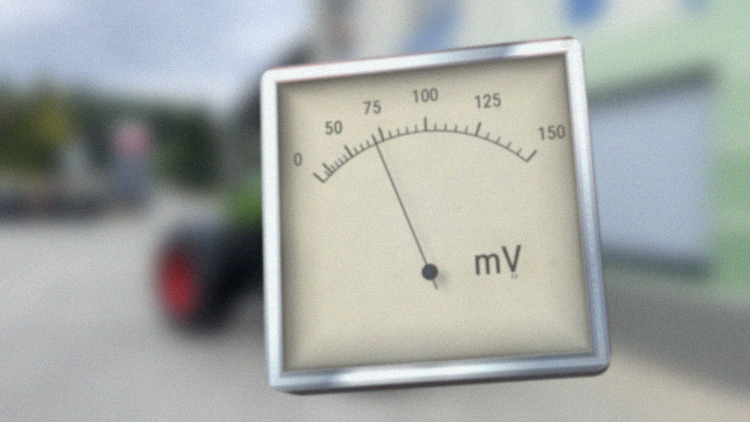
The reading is 70 mV
